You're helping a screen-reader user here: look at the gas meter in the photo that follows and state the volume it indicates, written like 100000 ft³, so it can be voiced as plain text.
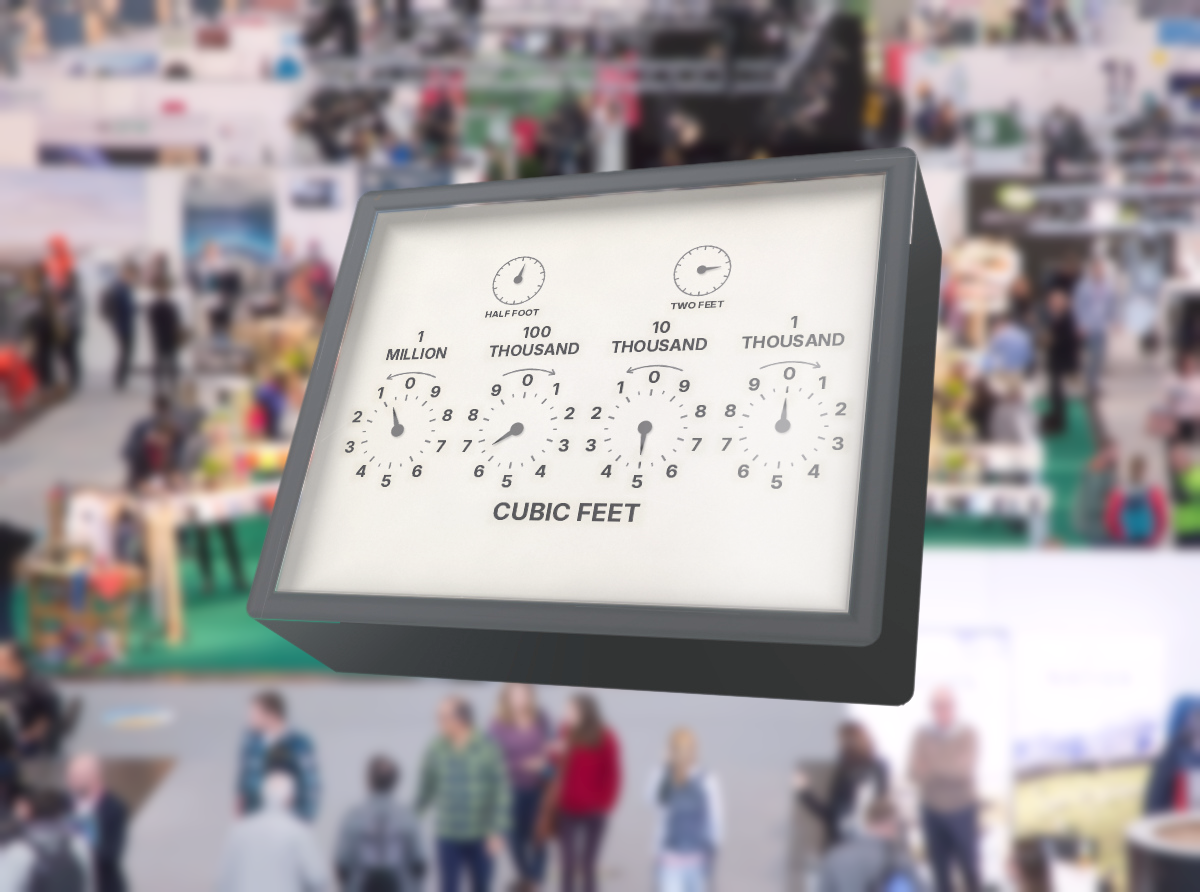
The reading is 65000 ft³
